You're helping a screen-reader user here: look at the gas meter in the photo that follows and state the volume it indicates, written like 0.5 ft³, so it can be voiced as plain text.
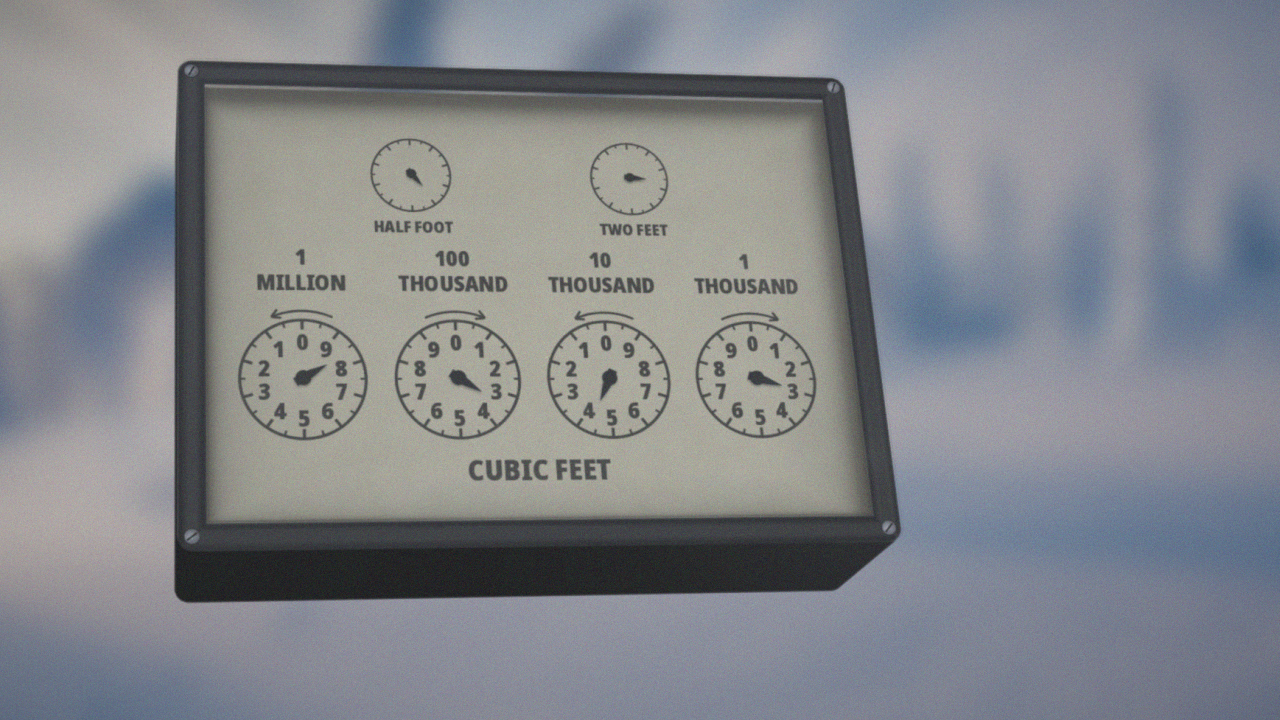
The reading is 834300 ft³
